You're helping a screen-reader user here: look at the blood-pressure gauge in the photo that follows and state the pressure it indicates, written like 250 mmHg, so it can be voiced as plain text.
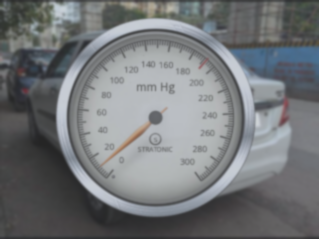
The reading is 10 mmHg
